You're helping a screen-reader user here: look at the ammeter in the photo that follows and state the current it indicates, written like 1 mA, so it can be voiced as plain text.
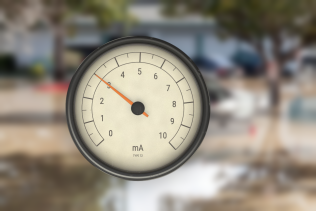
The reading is 3 mA
